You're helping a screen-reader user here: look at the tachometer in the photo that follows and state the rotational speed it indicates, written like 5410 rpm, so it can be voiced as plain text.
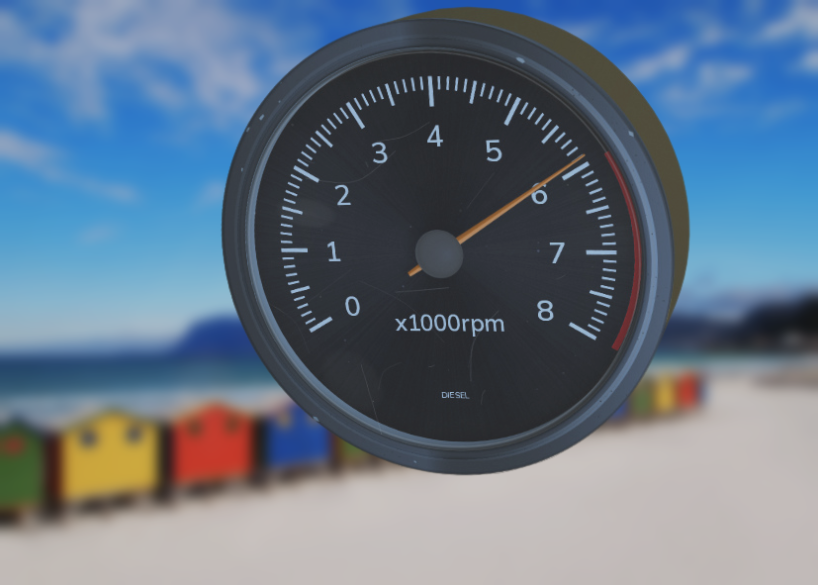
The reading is 5900 rpm
